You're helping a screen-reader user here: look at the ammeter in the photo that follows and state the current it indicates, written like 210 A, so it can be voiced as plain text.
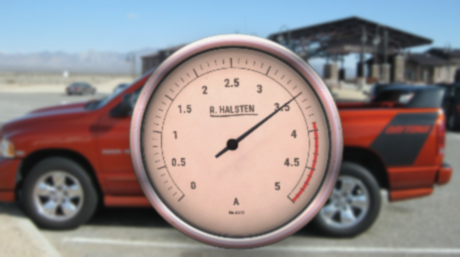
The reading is 3.5 A
